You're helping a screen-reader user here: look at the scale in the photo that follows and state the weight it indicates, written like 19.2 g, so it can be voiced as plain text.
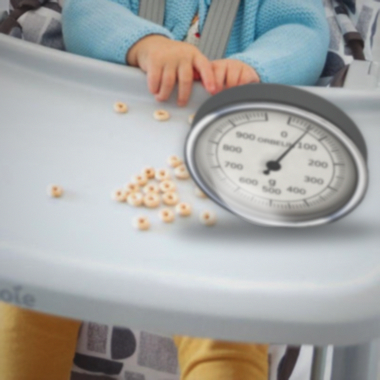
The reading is 50 g
